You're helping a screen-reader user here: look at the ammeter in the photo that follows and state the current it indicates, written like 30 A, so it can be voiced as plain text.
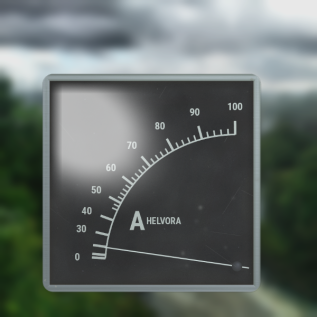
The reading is 20 A
